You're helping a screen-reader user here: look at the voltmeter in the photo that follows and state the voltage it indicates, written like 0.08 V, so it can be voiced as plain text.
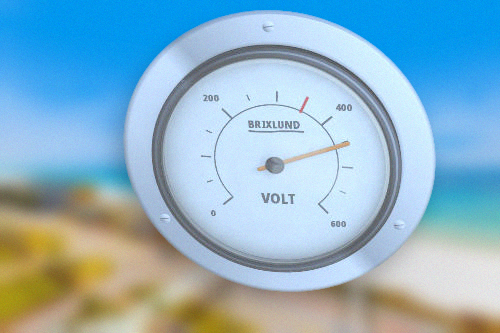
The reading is 450 V
